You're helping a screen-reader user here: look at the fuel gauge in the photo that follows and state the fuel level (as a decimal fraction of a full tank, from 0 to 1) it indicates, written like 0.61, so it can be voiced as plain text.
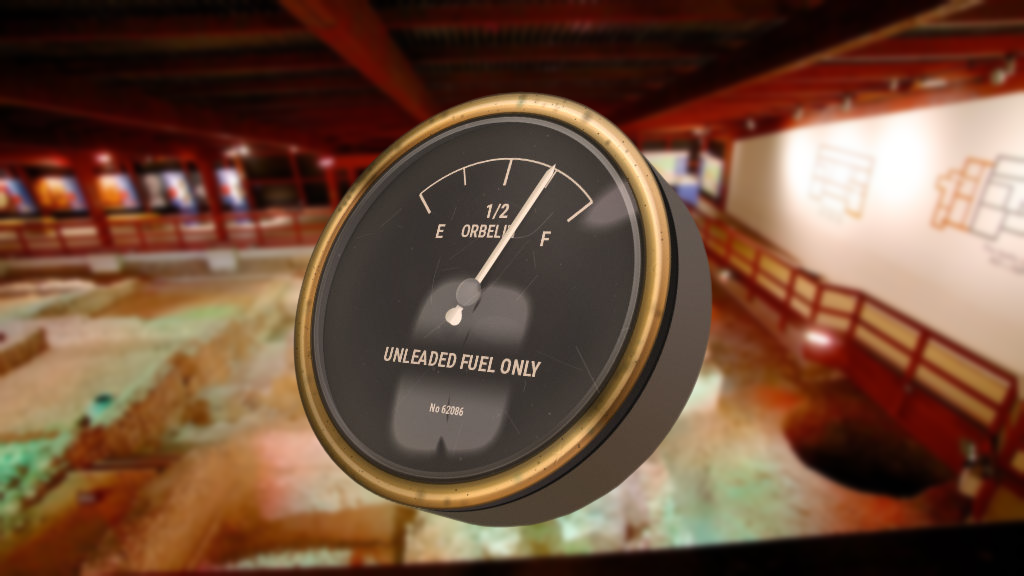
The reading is 0.75
